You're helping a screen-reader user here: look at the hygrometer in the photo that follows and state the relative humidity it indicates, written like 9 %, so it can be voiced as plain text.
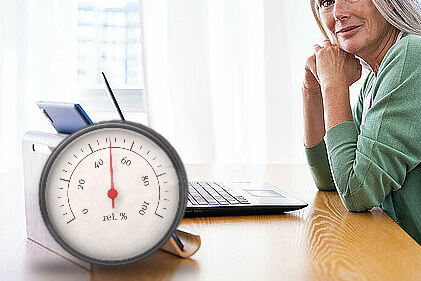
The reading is 50 %
